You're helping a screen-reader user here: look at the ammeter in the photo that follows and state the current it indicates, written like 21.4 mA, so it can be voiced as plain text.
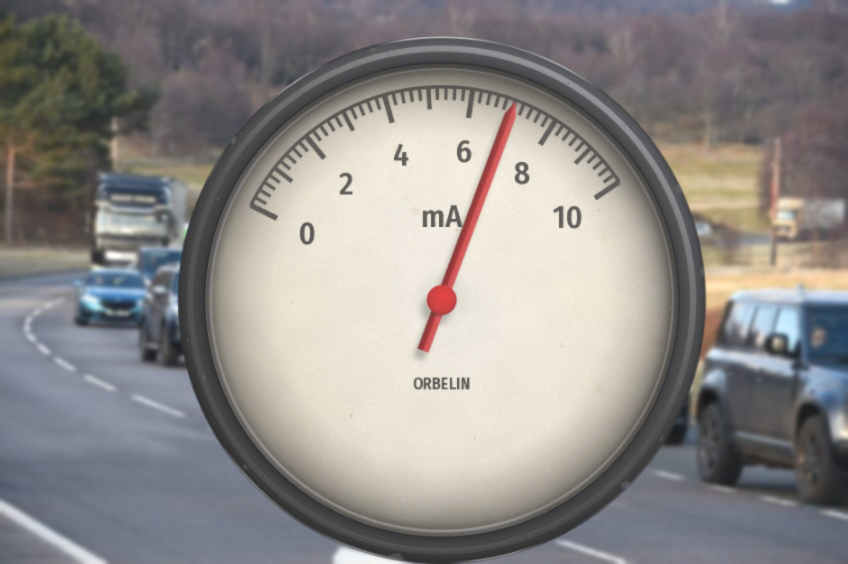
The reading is 7 mA
